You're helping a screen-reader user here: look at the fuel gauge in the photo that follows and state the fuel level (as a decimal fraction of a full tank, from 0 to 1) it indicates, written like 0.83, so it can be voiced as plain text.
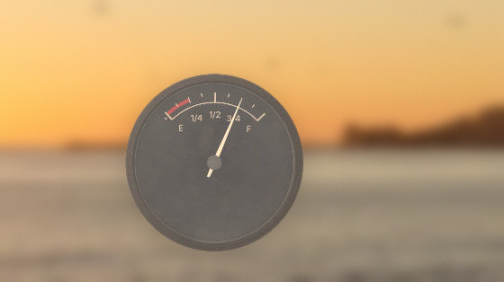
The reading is 0.75
